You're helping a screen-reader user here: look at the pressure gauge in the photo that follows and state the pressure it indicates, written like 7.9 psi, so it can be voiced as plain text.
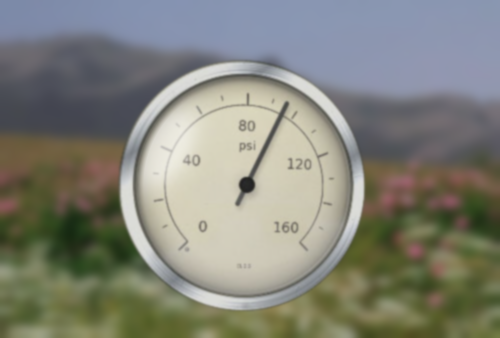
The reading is 95 psi
